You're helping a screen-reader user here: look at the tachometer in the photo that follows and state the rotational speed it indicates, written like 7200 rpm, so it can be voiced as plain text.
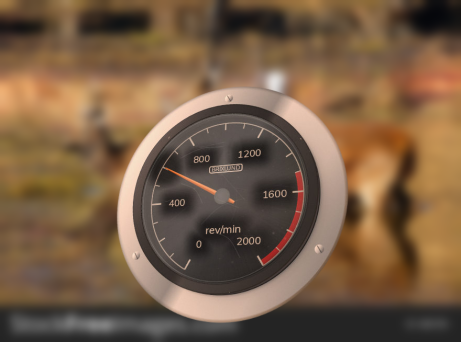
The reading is 600 rpm
